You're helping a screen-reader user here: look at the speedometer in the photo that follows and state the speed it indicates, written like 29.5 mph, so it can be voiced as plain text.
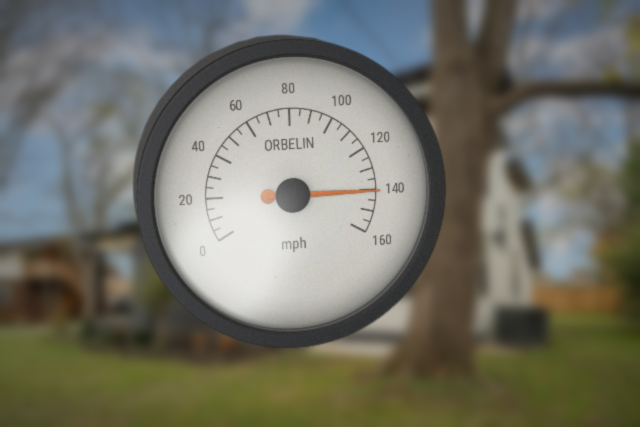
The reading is 140 mph
